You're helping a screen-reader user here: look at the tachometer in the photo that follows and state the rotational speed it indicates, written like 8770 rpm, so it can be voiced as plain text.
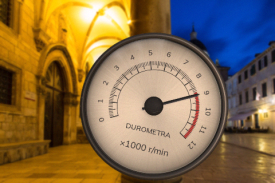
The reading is 9000 rpm
